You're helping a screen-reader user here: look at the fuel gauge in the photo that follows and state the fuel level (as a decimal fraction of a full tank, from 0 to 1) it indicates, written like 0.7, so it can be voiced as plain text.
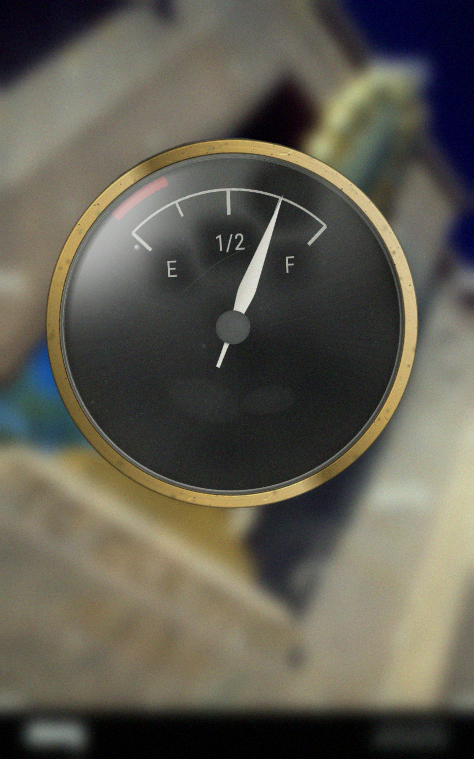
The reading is 0.75
